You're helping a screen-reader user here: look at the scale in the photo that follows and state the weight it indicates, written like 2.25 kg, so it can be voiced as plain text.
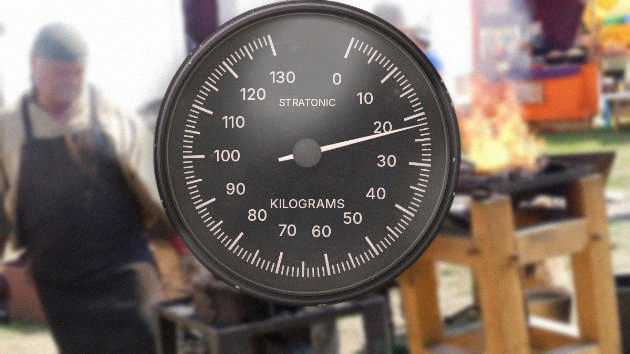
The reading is 22 kg
